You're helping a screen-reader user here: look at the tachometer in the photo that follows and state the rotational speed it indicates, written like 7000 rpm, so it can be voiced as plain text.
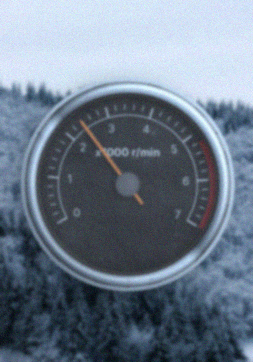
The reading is 2400 rpm
